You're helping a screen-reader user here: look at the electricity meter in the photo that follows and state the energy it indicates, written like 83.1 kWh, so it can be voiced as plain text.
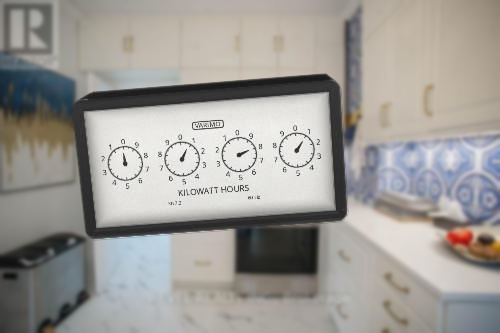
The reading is 81 kWh
